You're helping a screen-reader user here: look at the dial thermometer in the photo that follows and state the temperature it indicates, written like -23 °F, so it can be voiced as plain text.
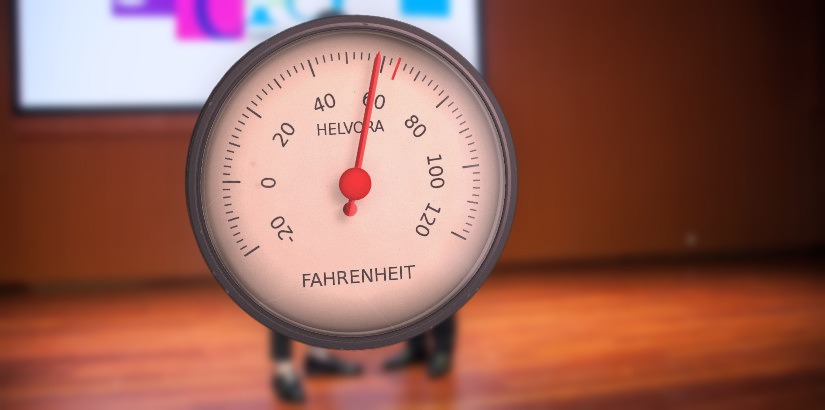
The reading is 58 °F
